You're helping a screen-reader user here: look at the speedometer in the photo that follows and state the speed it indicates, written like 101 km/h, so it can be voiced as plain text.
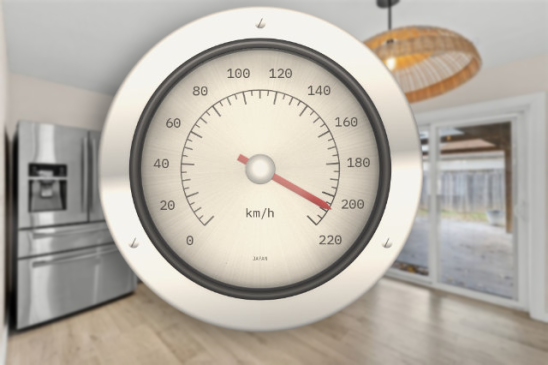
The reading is 207.5 km/h
